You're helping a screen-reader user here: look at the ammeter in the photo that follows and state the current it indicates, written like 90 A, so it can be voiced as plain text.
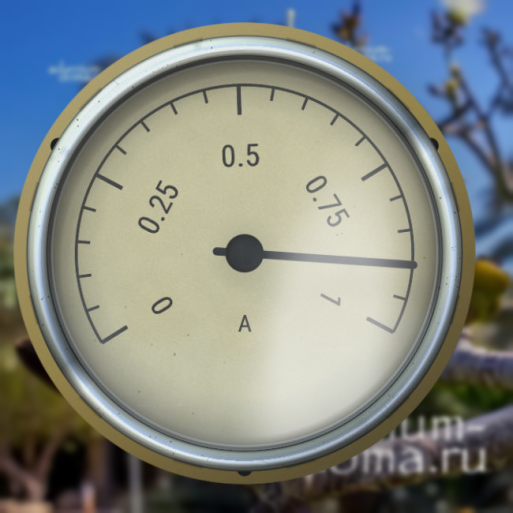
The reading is 0.9 A
